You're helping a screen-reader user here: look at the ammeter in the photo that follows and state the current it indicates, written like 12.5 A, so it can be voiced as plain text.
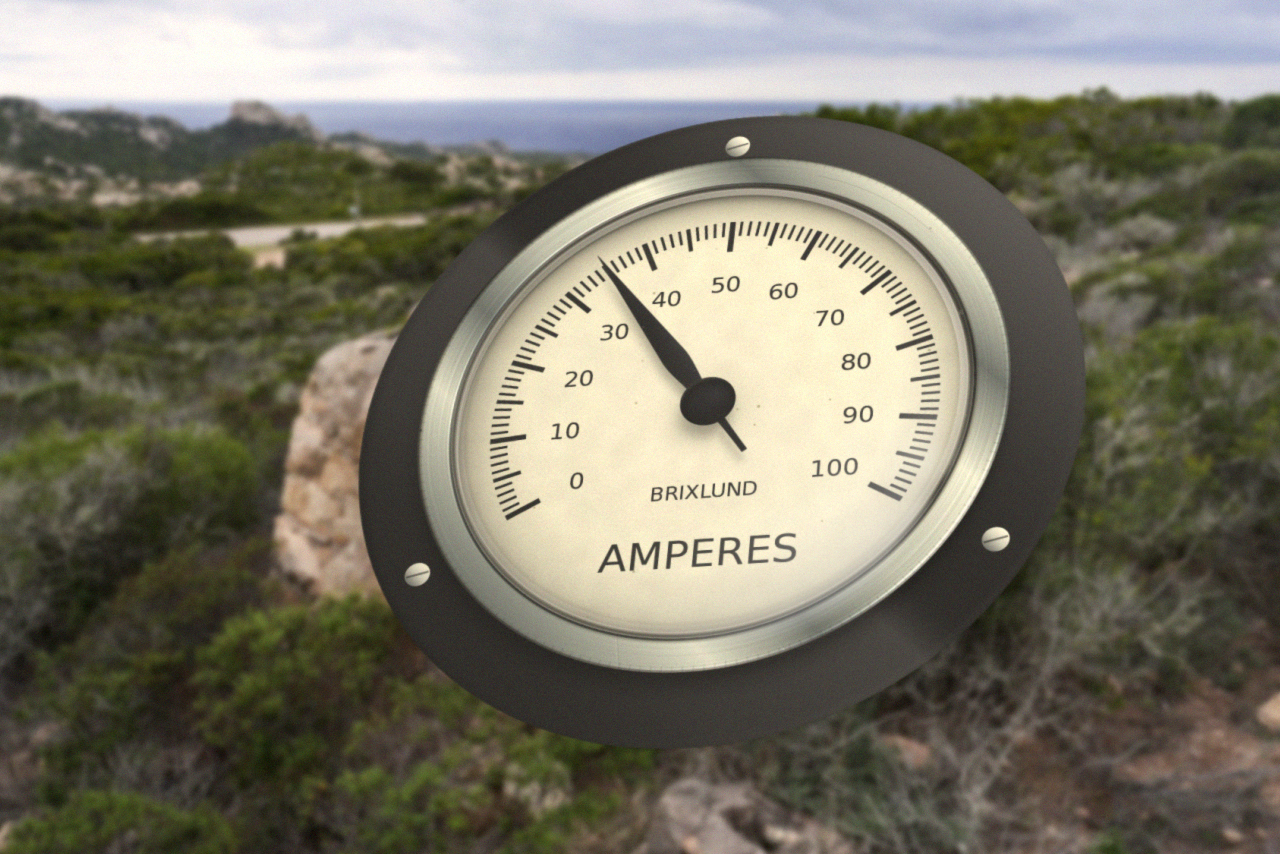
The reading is 35 A
